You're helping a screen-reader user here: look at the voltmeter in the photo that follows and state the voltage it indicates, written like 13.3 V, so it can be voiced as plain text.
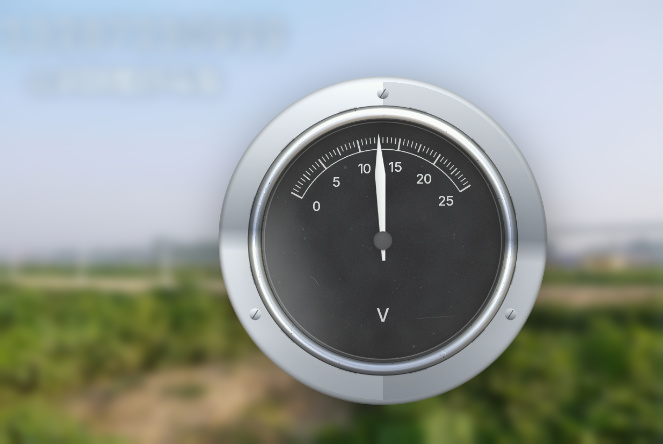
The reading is 12.5 V
